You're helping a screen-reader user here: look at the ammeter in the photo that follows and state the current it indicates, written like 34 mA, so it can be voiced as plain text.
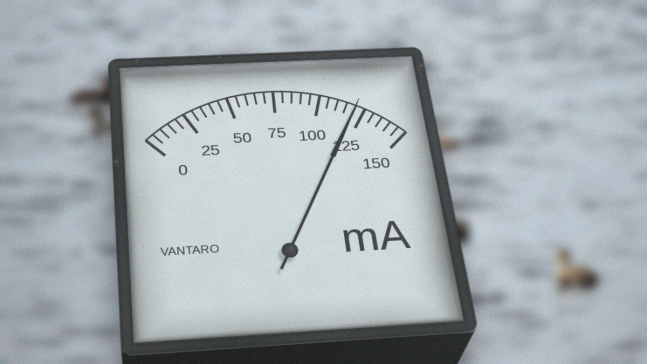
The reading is 120 mA
